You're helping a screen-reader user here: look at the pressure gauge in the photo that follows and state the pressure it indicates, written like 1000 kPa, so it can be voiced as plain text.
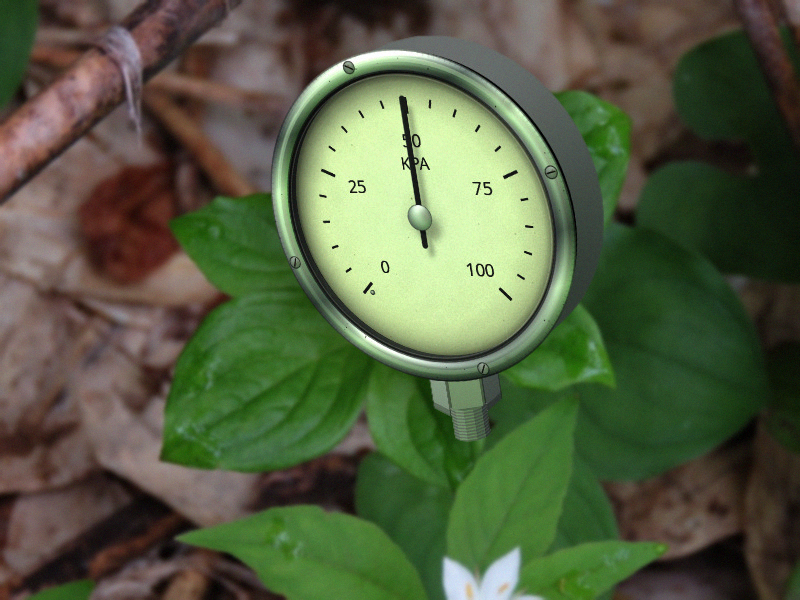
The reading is 50 kPa
